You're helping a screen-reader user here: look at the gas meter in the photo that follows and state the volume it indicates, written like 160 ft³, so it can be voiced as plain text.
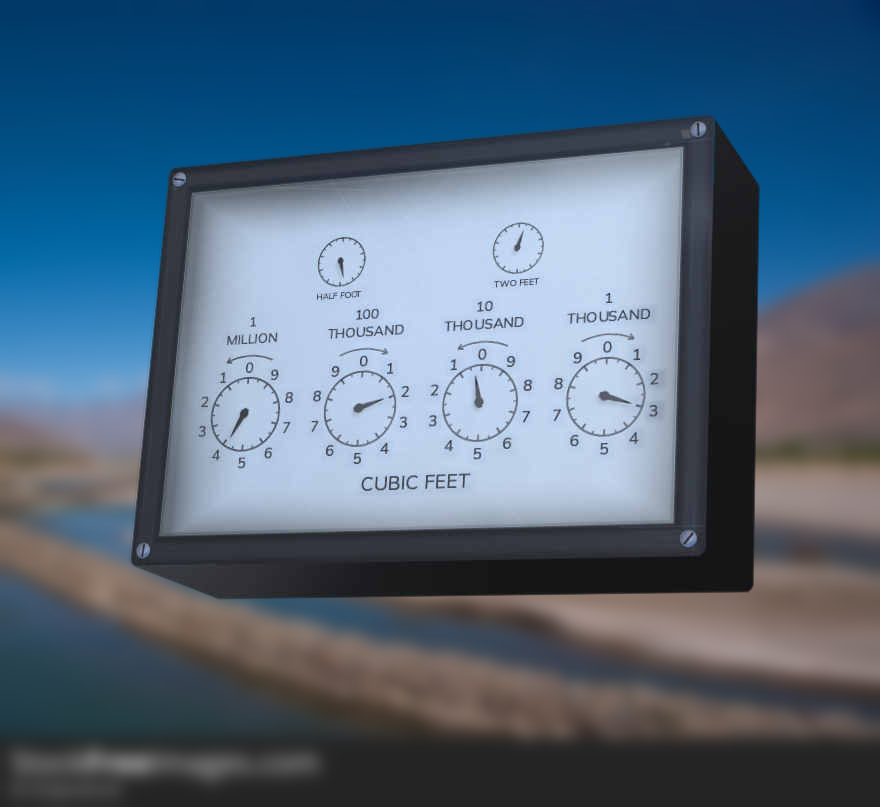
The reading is 420300 ft³
